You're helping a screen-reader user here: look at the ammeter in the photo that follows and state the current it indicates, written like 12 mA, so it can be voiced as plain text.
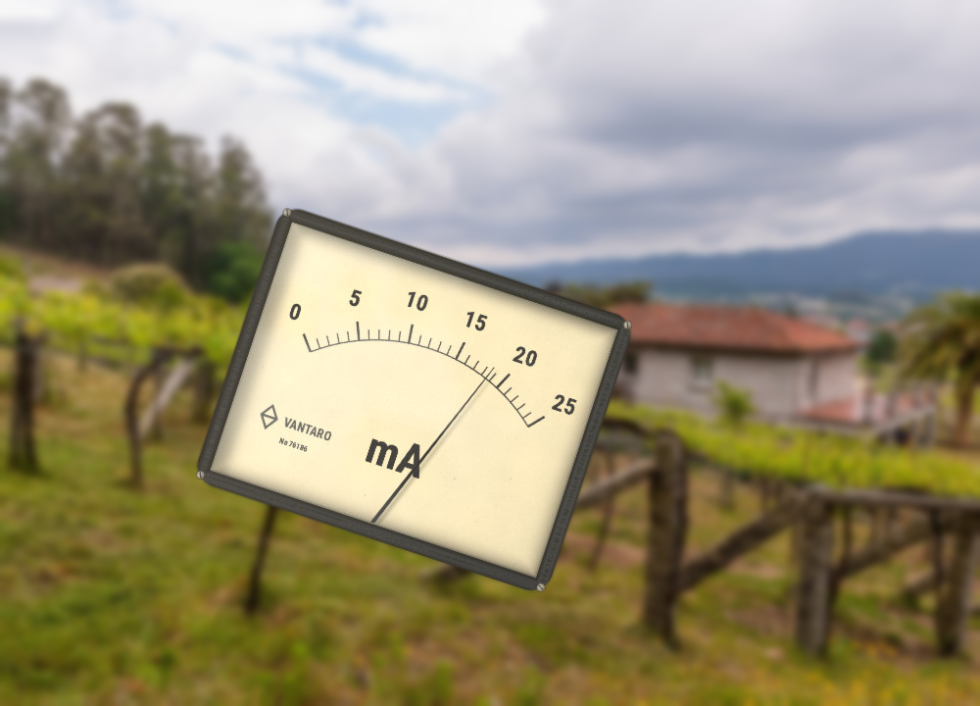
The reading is 18.5 mA
